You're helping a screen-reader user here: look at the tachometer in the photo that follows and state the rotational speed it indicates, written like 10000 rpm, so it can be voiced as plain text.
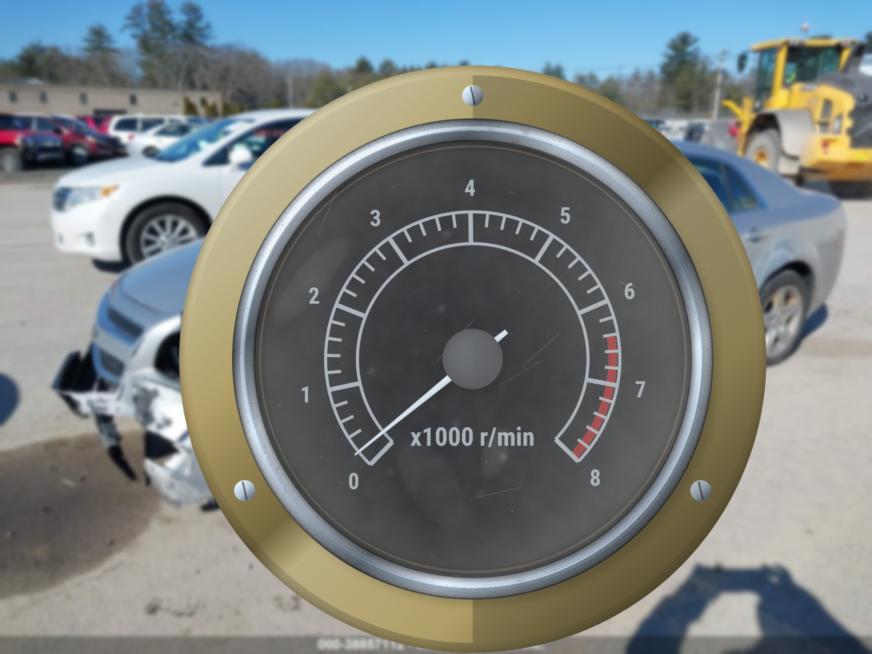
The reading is 200 rpm
